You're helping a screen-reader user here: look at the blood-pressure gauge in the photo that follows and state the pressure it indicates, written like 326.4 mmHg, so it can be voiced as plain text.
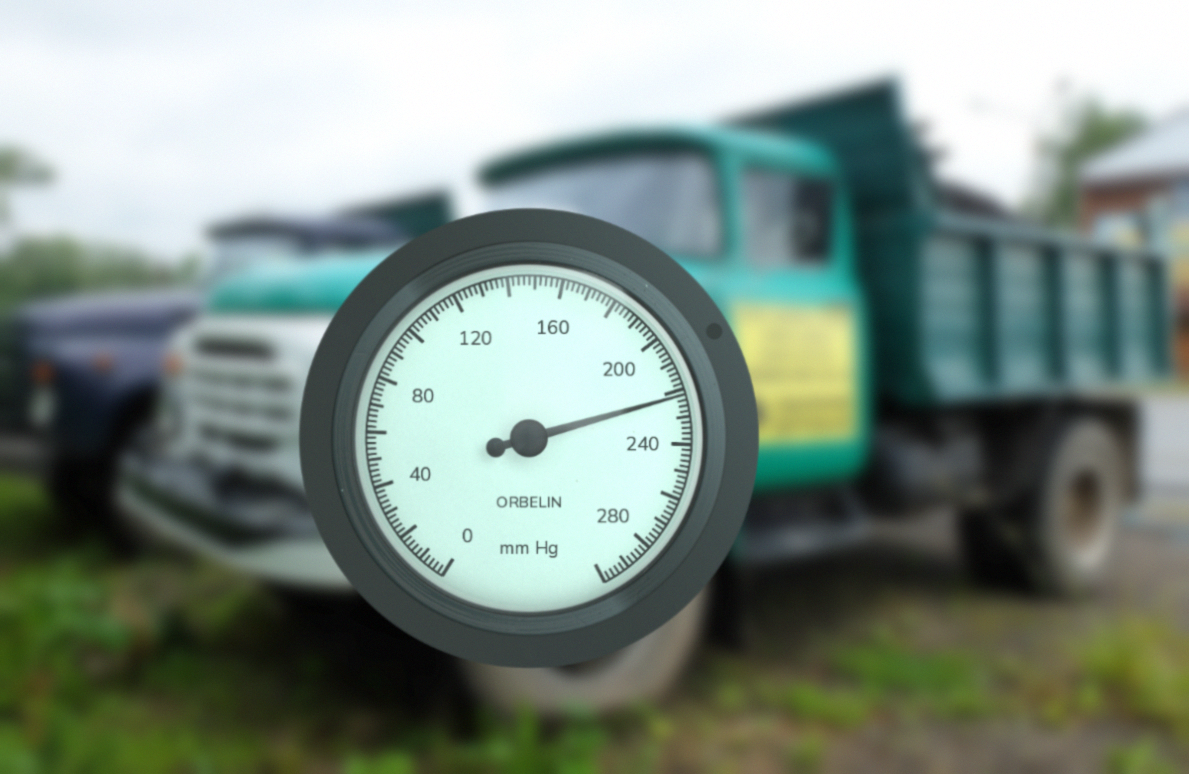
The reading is 222 mmHg
